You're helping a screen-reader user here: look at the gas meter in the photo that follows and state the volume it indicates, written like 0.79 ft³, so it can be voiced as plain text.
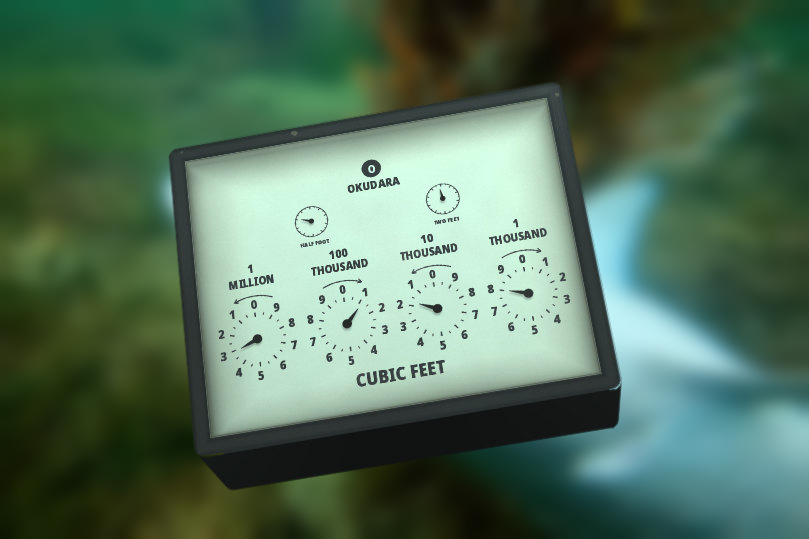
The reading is 311800 ft³
